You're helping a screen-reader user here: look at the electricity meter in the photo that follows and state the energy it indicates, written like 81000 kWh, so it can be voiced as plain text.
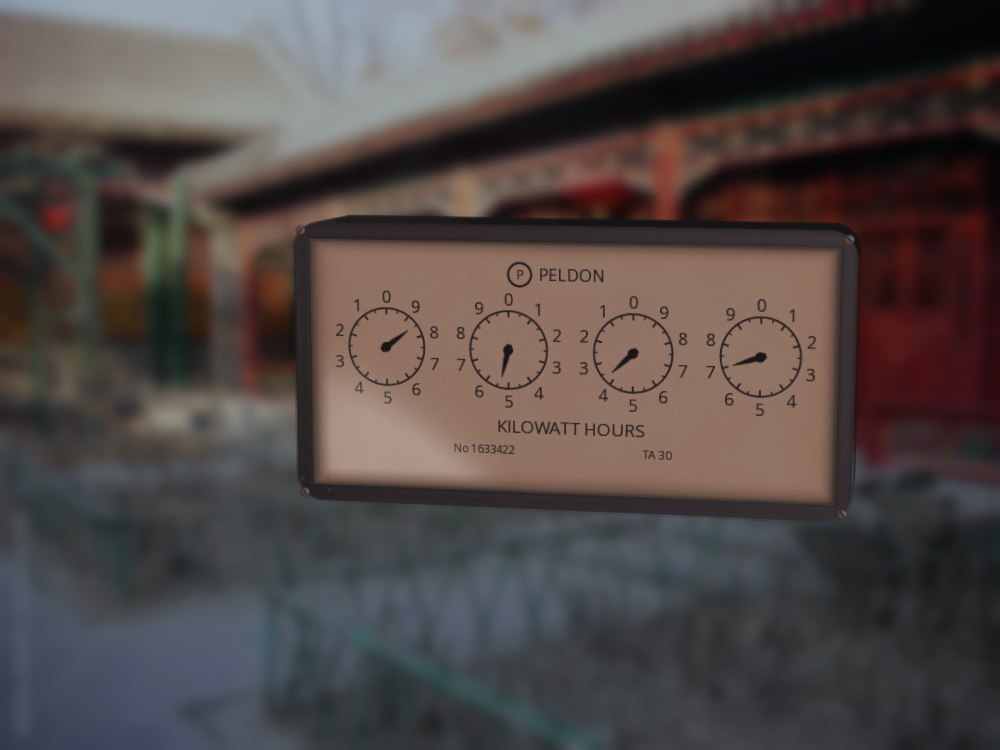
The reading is 8537 kWh
